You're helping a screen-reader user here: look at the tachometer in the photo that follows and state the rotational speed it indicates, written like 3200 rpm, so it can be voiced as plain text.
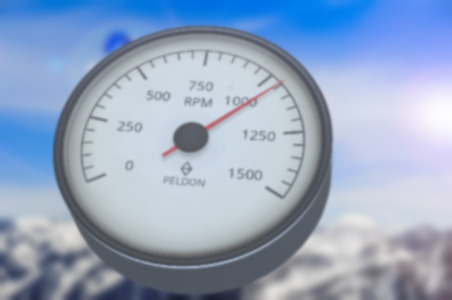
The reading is 1050 rpm
